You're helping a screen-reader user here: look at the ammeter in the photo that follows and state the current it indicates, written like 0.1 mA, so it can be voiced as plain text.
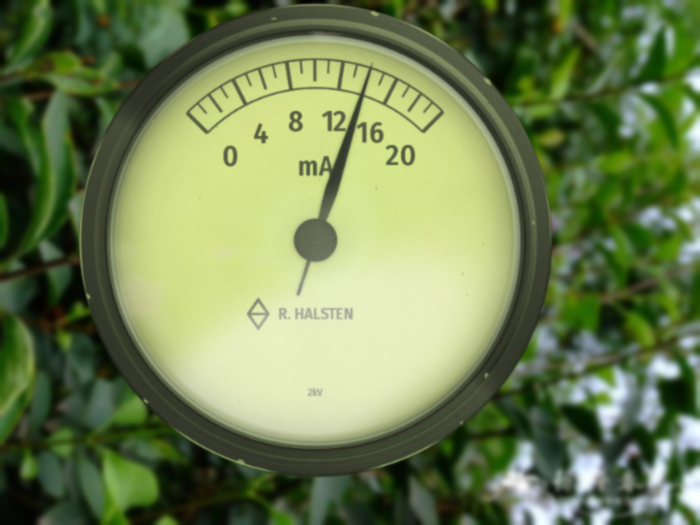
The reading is 14 mA
